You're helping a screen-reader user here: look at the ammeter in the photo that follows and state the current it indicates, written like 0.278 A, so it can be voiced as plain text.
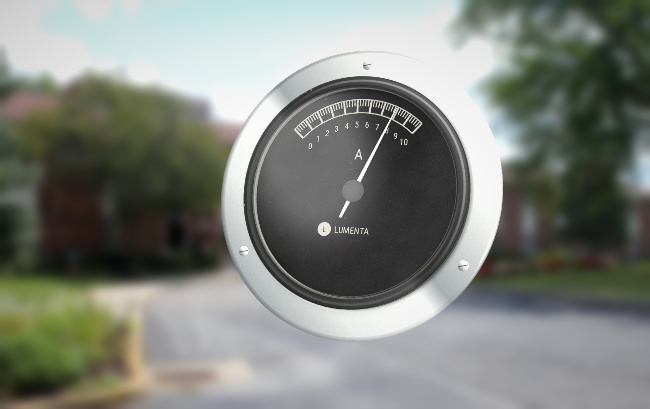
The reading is 8 A
